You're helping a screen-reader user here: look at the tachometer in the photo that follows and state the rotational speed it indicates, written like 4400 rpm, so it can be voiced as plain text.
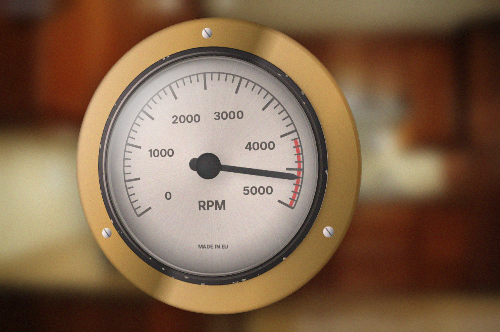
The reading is 4600 rpm
